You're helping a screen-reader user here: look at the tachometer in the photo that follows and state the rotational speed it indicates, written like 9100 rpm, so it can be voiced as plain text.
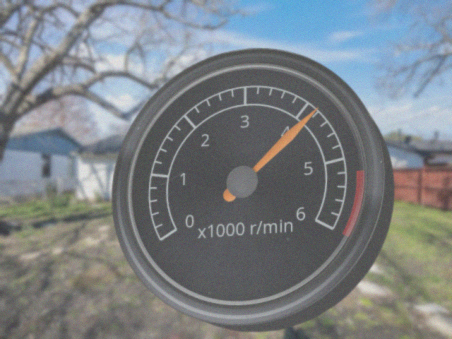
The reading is 4200 rpm
